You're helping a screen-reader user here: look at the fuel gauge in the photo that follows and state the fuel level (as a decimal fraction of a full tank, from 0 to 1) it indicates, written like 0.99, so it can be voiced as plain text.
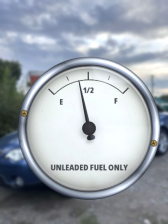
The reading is 0.375
